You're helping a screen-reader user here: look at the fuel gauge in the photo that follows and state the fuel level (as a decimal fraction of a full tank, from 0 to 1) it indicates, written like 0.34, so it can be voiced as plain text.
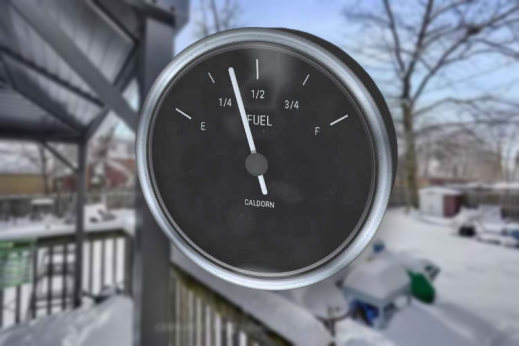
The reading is 0.375
